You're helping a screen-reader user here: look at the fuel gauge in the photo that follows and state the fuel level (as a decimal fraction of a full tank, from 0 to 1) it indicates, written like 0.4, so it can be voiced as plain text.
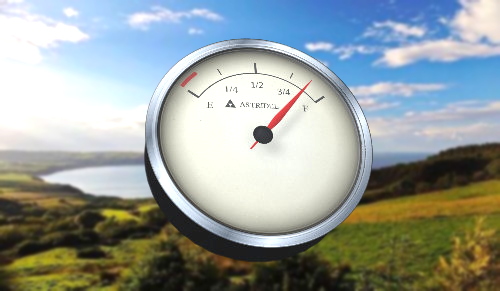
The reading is 0.875
